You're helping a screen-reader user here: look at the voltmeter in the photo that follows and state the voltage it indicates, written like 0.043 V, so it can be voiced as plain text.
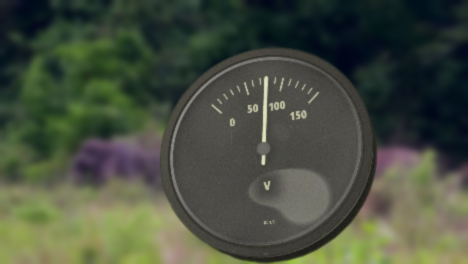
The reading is 80 V
